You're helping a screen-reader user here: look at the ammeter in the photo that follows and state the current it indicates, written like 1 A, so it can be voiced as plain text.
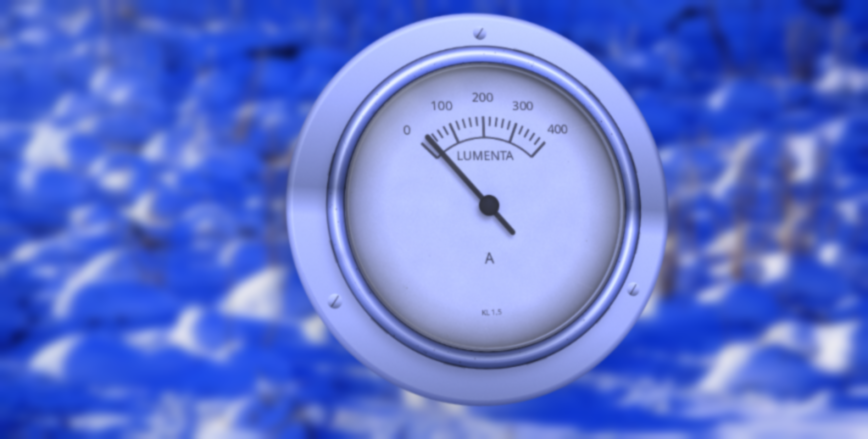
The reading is 20 A
